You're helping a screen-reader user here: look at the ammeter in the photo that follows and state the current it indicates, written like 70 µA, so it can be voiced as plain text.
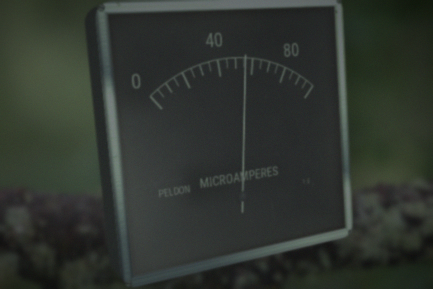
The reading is 55 µA
